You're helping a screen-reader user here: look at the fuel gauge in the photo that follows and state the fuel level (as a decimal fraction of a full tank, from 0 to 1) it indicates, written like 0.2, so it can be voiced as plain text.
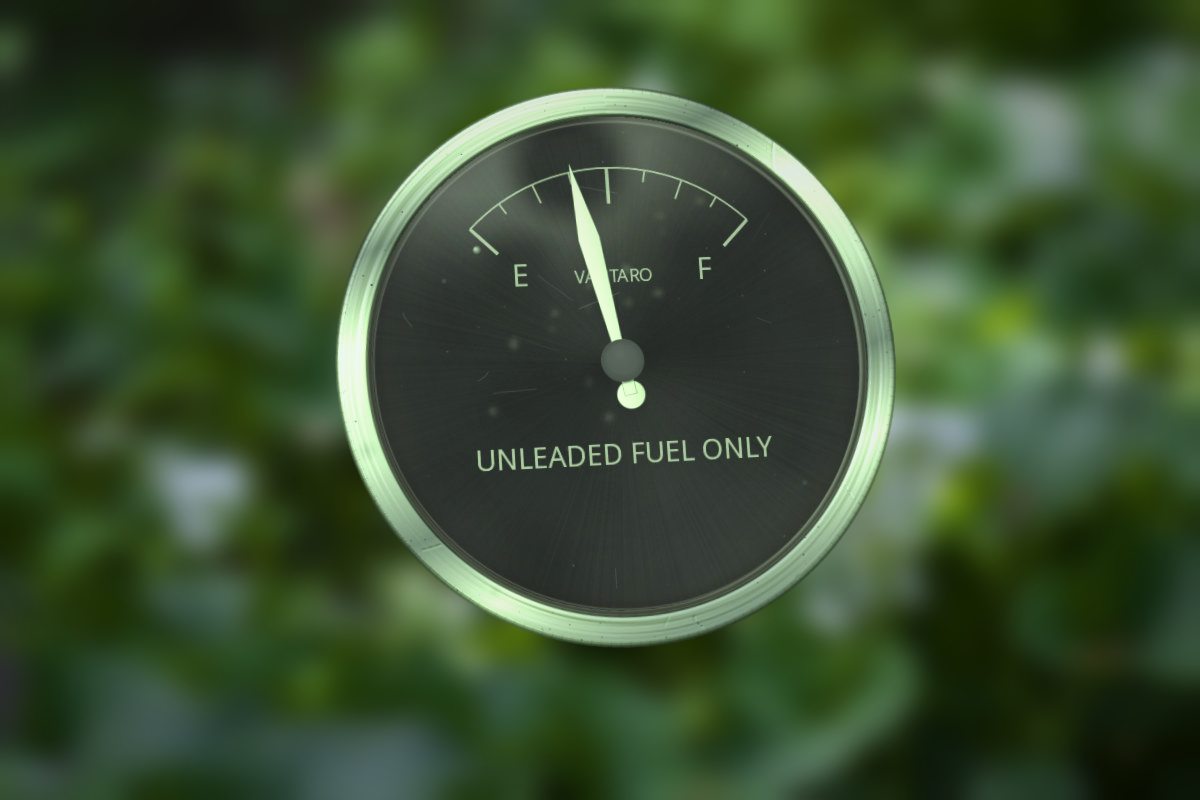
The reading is 0.375
